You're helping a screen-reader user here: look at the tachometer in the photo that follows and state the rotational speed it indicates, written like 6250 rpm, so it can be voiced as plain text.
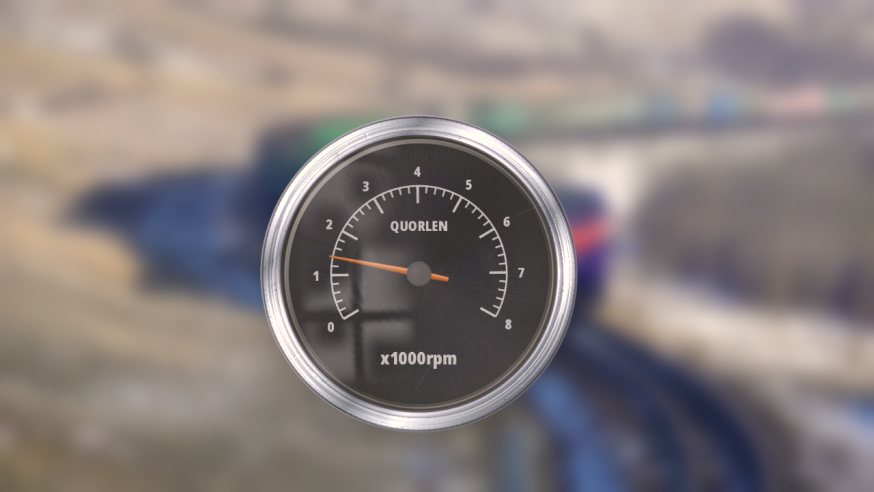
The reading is 1400 rpm
